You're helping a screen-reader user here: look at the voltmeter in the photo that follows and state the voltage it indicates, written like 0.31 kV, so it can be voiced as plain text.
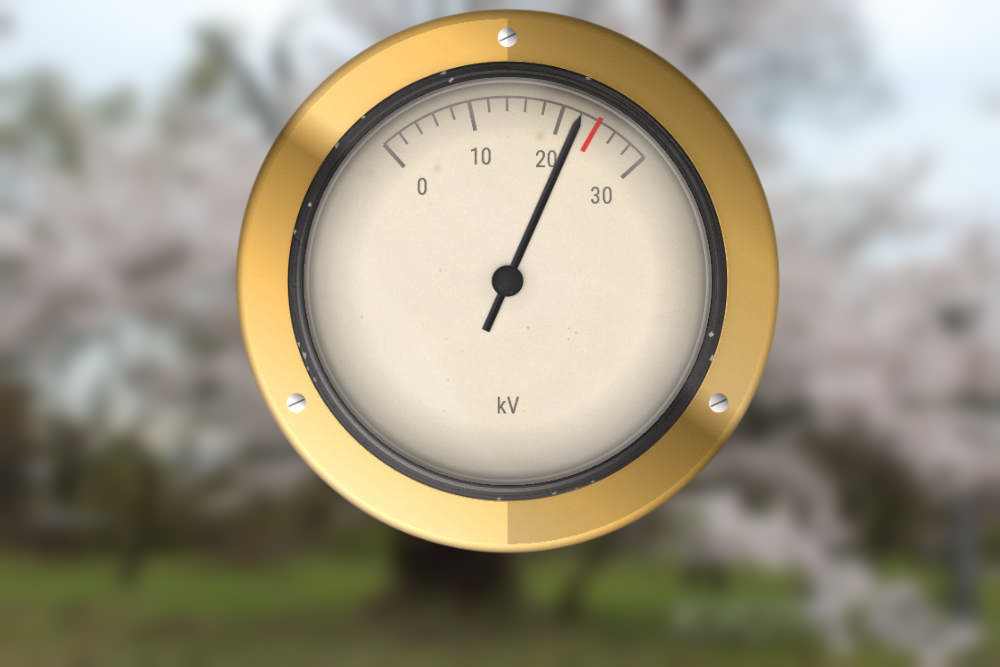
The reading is 22 kV
